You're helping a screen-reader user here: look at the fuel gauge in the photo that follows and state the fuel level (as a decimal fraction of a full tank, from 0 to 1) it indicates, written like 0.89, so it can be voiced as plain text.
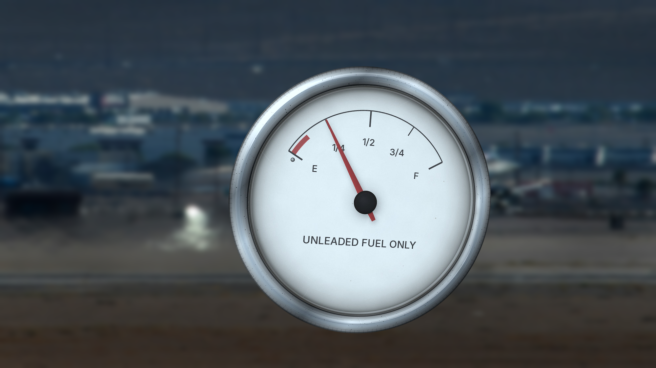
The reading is 0.25
